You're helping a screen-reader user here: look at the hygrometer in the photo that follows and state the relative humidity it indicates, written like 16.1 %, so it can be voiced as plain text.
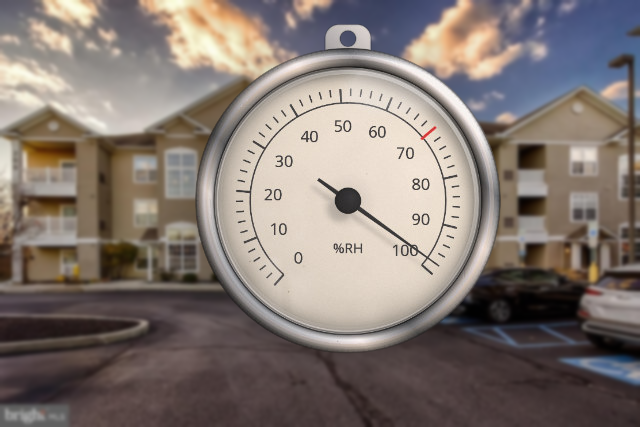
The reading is 98 %
